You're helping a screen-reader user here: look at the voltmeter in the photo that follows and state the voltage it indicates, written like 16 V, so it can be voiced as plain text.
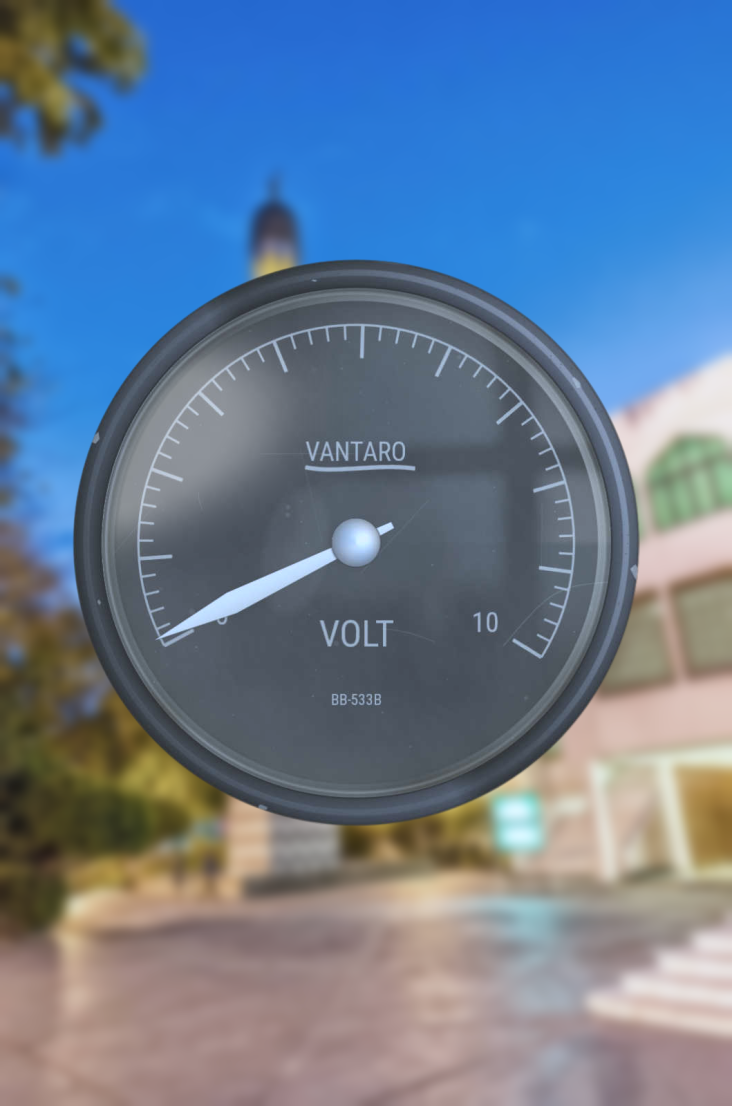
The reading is 0.1 V
